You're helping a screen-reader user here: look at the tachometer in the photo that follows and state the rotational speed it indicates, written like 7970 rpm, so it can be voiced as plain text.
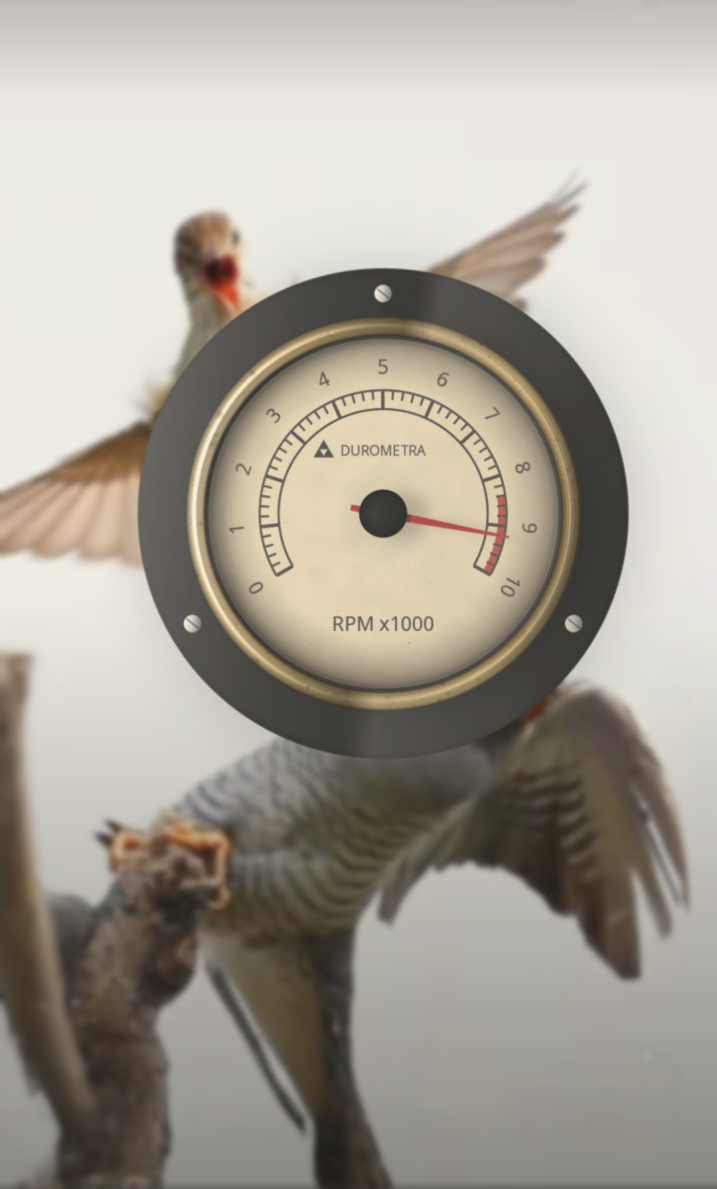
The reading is 9200 rpm
